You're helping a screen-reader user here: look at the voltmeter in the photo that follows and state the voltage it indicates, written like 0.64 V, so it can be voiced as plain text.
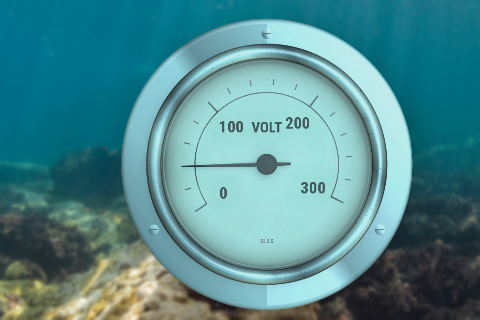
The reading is 40 V
